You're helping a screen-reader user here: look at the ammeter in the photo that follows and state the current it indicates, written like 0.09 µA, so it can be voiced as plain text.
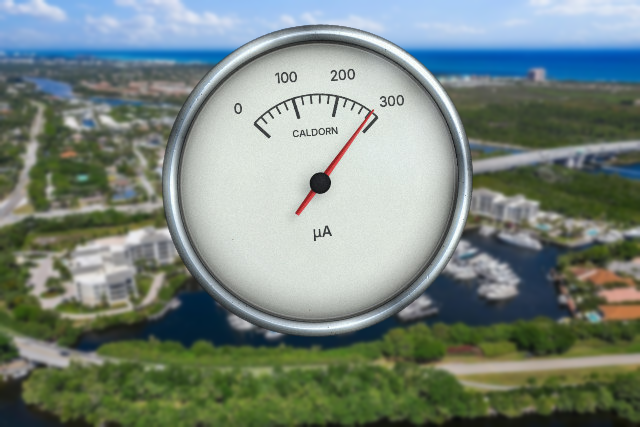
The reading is 280 µA
